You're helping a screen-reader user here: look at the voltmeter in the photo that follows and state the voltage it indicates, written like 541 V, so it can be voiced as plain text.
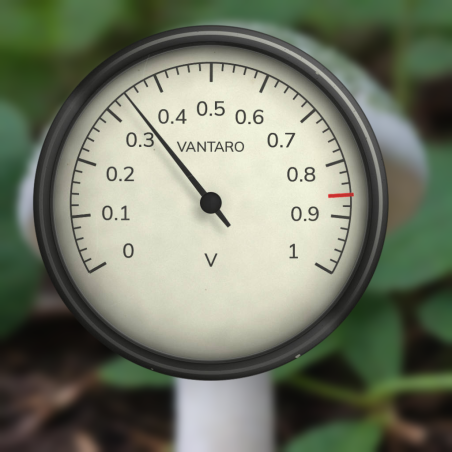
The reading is 0.34 V
